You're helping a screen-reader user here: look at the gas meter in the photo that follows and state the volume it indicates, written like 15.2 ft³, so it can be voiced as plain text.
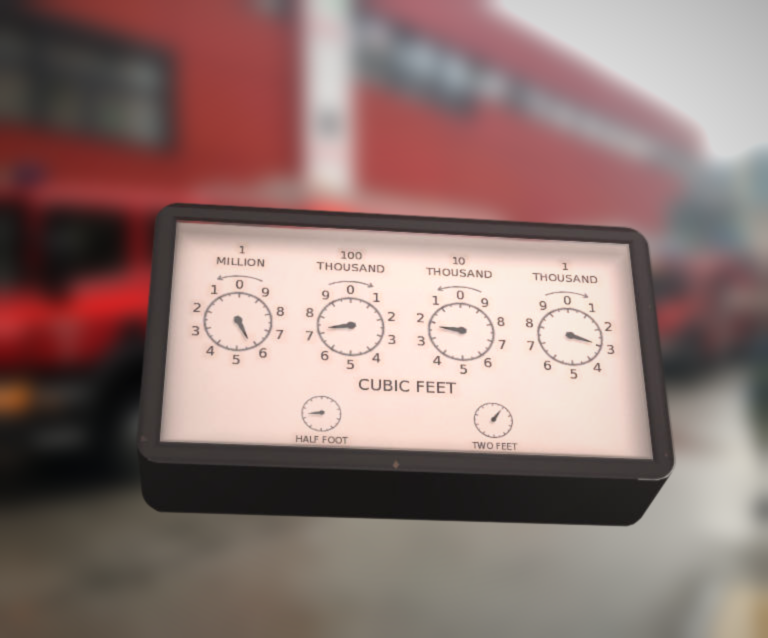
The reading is 572300 ft³
